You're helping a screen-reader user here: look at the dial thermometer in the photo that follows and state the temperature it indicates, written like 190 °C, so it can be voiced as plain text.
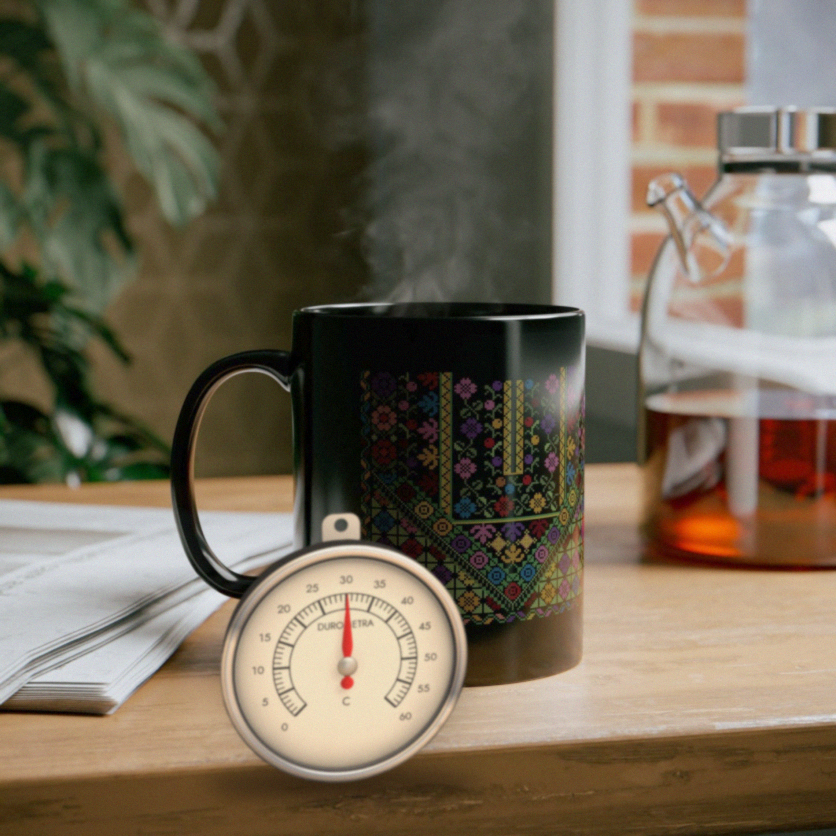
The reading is 30 °C
